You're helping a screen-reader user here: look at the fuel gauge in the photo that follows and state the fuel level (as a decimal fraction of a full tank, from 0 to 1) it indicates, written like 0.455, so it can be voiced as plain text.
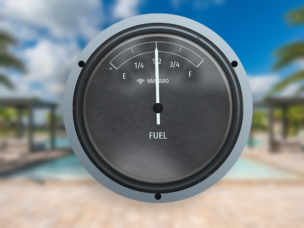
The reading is 0.5
